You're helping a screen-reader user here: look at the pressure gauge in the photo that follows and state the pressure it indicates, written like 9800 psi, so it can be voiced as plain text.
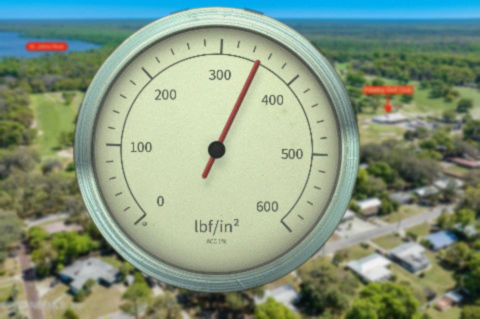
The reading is 350 psi
